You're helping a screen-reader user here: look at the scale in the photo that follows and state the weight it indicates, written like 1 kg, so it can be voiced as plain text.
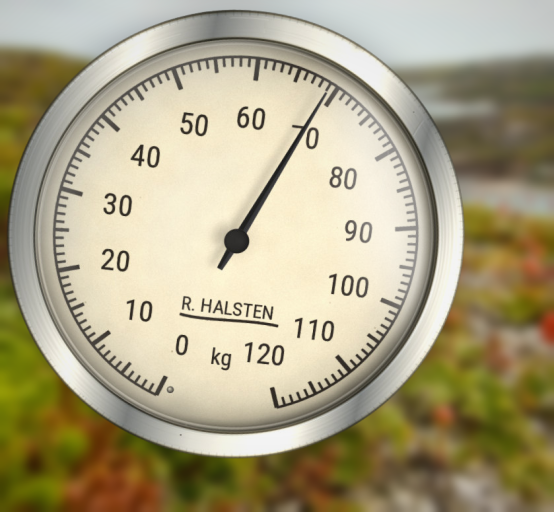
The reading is 69 kg
